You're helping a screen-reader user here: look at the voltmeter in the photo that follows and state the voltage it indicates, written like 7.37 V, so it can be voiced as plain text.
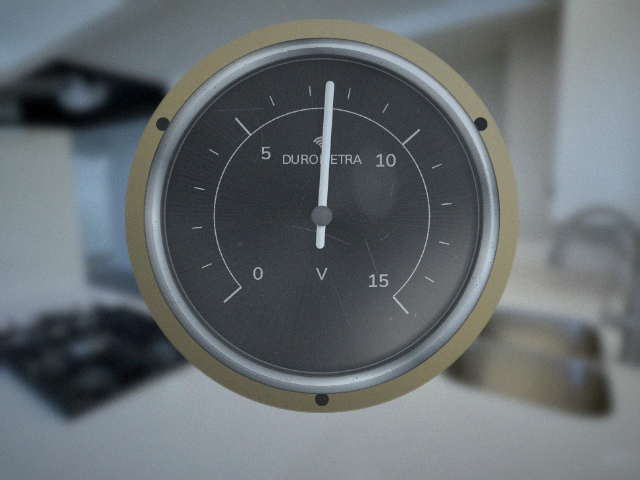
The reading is 7.5 V
